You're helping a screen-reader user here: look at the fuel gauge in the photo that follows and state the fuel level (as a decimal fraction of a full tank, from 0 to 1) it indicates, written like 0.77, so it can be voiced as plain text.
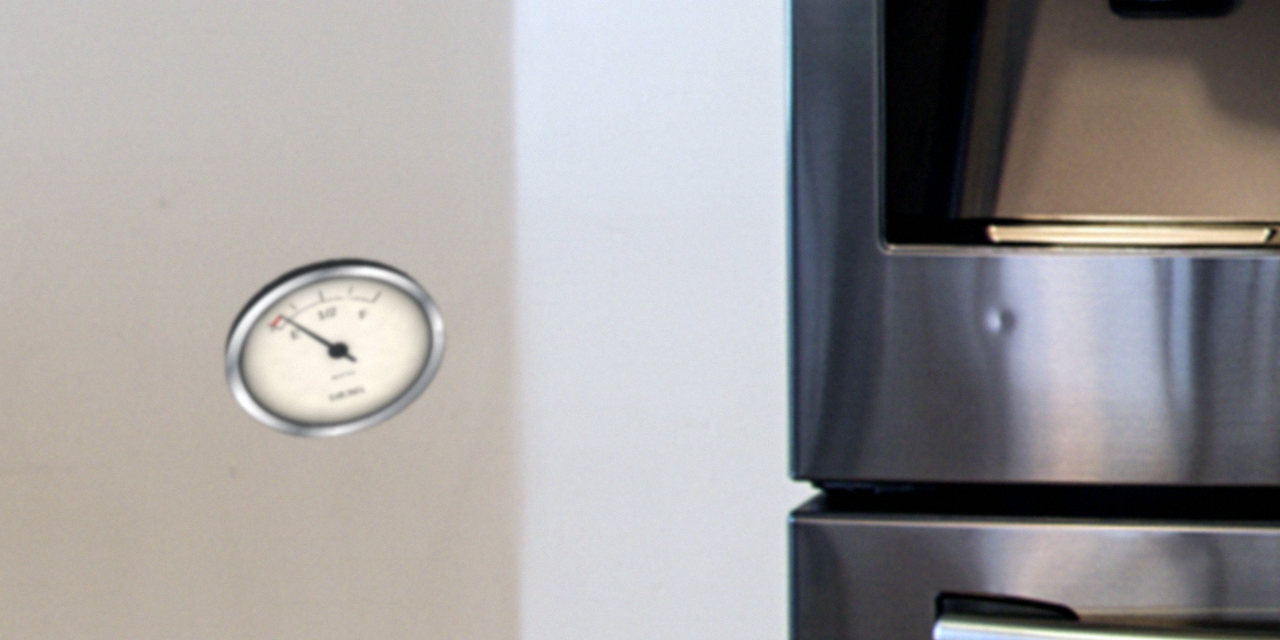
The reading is 0.125
